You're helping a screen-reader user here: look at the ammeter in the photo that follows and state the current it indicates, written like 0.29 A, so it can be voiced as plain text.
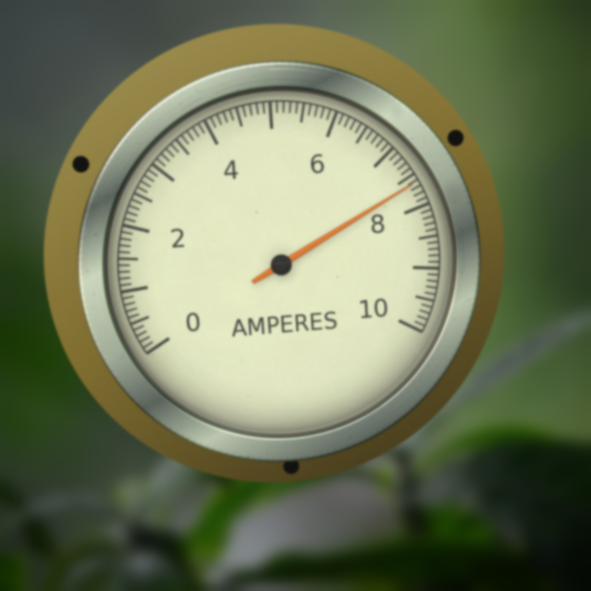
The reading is 7.6 A
